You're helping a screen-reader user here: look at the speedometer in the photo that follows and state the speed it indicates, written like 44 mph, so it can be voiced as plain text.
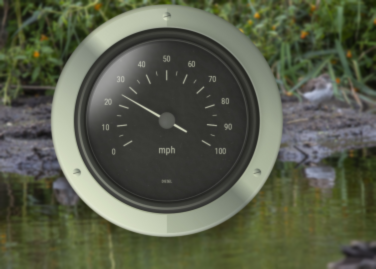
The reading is 25 mph
